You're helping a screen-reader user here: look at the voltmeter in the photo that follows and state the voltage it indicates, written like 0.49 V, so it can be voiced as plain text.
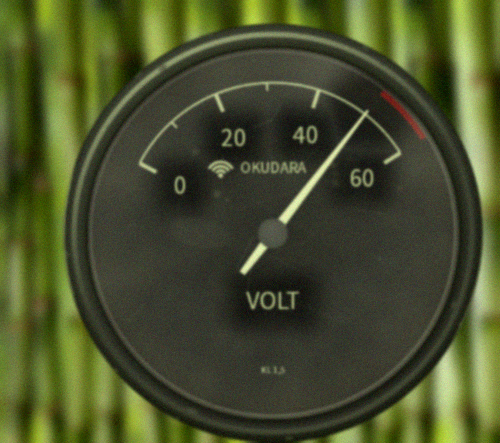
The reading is 50 V
